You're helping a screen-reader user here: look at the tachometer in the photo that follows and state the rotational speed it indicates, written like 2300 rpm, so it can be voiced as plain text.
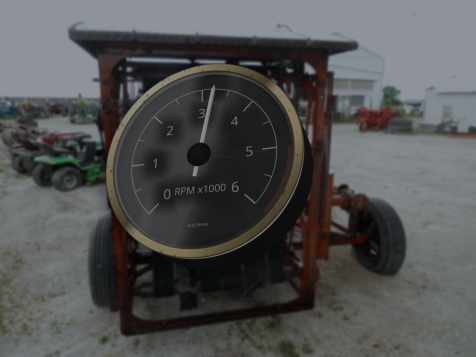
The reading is 3250 rpm
